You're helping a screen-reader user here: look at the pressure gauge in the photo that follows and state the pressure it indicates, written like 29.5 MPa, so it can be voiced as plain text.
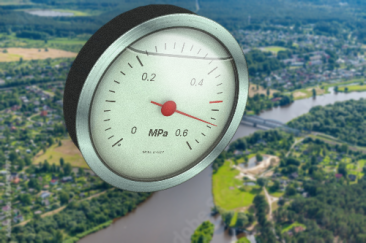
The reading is 0.53 MPa
